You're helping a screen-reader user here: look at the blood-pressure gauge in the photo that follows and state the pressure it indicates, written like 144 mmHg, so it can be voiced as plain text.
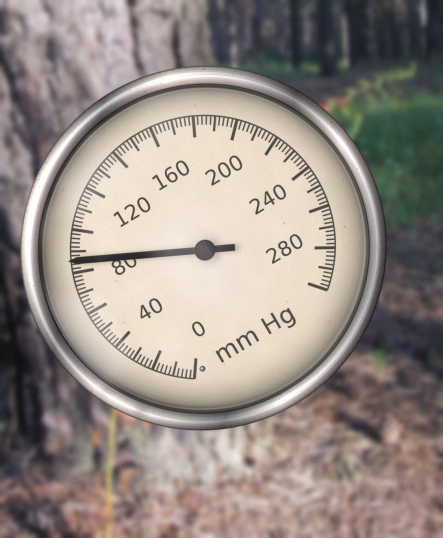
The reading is 86 mmHg
